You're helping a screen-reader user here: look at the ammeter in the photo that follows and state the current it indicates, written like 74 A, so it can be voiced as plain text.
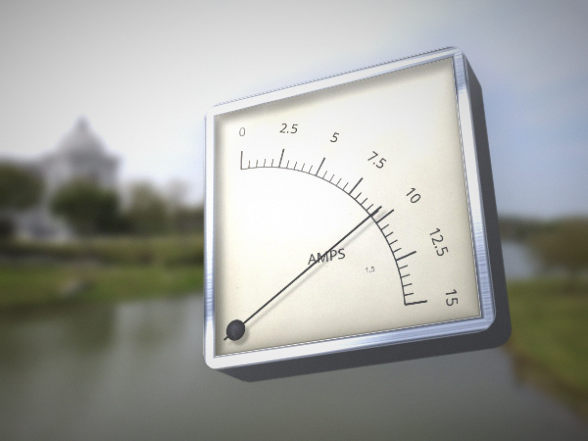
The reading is 9.5 A
